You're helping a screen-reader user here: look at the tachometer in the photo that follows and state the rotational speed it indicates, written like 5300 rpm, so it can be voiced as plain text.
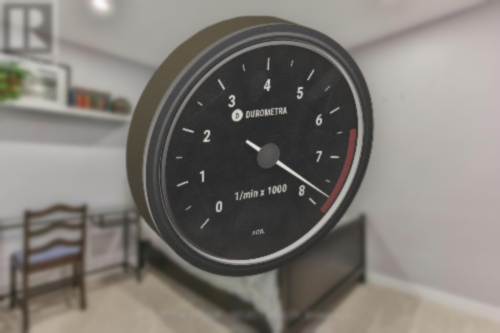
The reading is 7750 rpm
